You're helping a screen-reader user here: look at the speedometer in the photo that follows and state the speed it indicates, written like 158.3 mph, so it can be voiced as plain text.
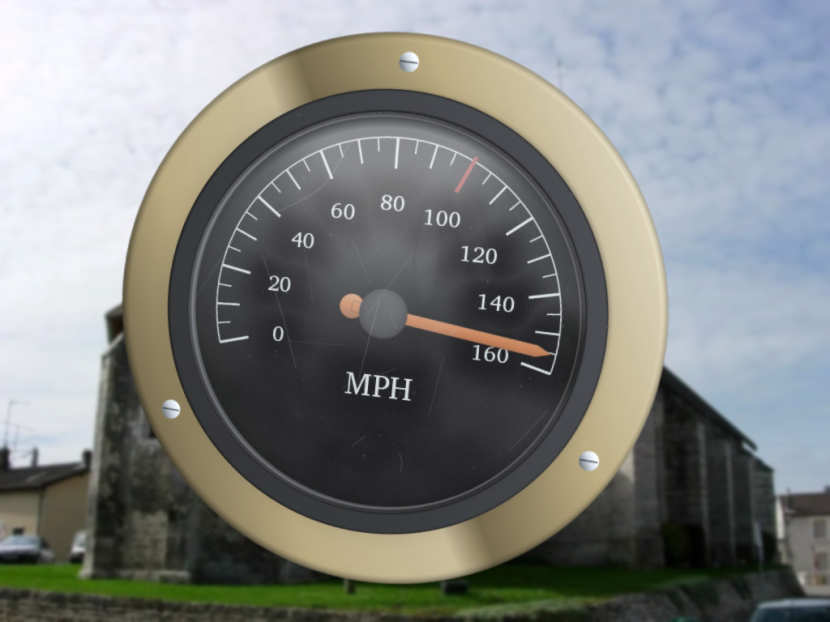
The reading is 155 mph
